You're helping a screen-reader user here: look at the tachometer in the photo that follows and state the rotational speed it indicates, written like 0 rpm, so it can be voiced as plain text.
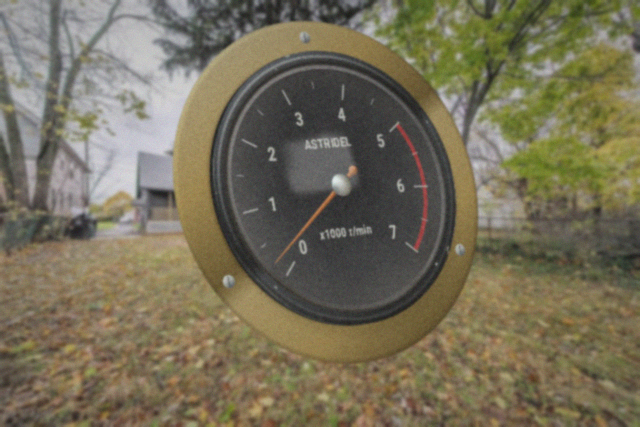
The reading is 250 rpm
